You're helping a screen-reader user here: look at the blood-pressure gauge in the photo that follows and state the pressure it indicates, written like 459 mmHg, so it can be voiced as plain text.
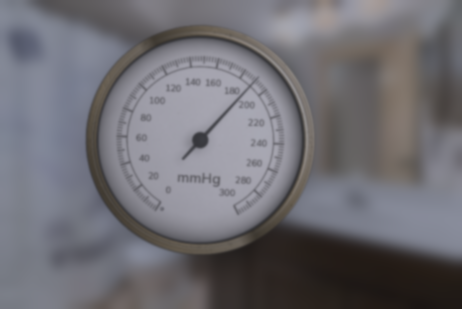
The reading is 190 mmHg
